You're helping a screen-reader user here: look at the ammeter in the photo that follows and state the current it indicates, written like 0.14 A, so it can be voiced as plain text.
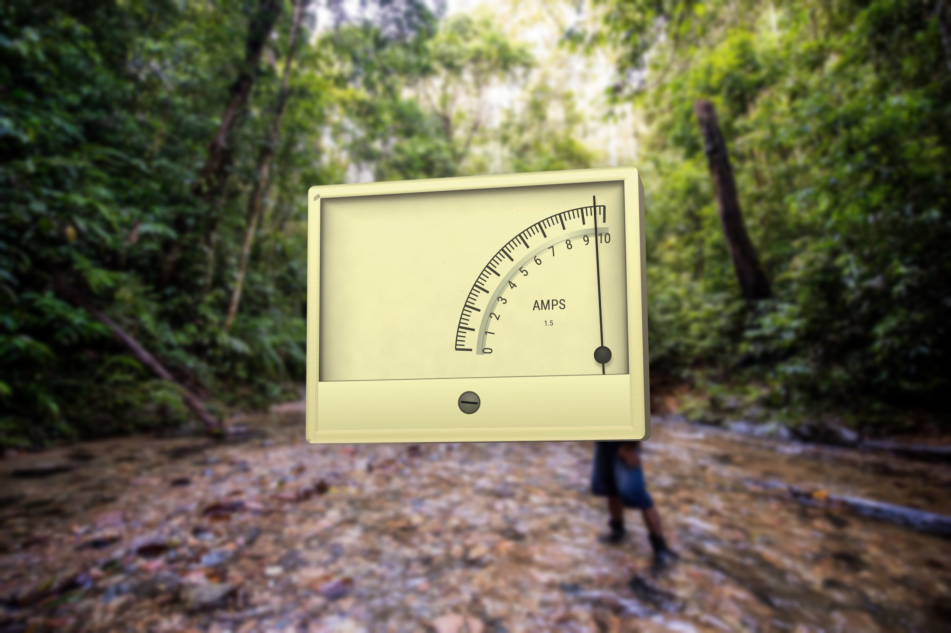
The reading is 9.6 A
